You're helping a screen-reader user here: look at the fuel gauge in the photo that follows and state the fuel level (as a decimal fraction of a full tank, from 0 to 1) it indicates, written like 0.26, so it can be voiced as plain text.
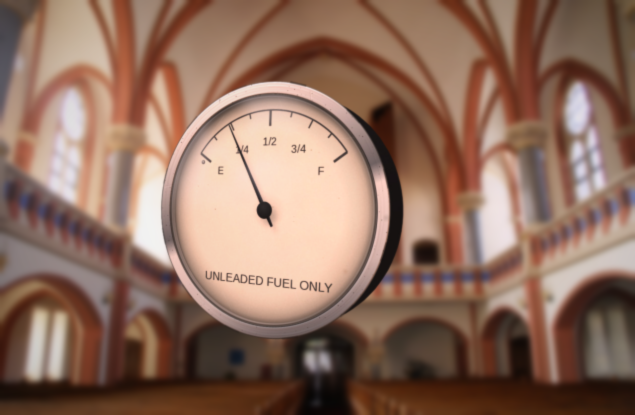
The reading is 0.25
